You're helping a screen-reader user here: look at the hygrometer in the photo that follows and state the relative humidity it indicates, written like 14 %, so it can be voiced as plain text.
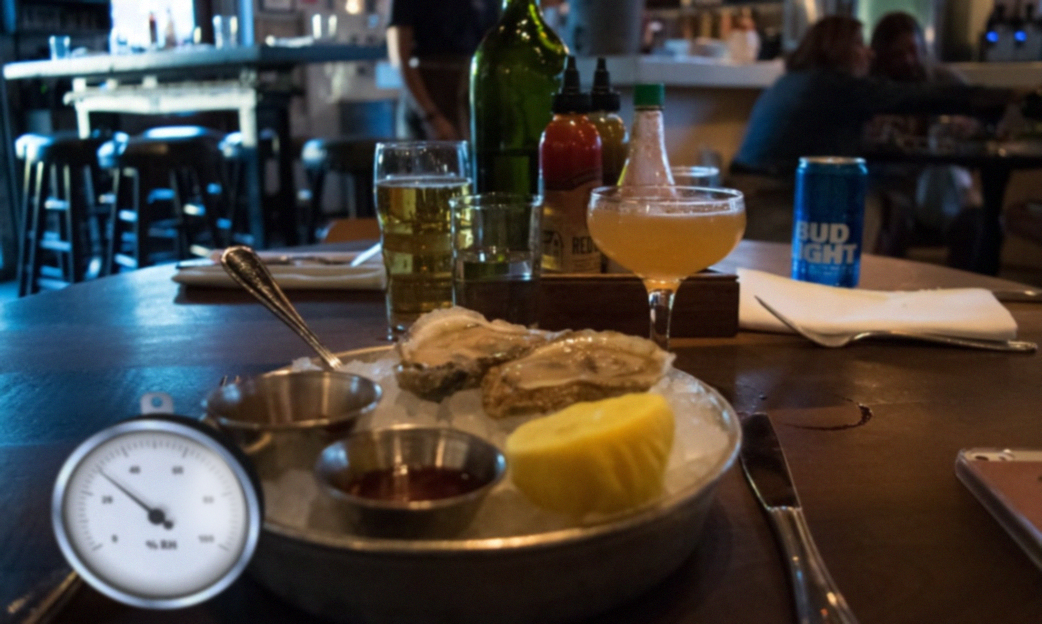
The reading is 30 %
